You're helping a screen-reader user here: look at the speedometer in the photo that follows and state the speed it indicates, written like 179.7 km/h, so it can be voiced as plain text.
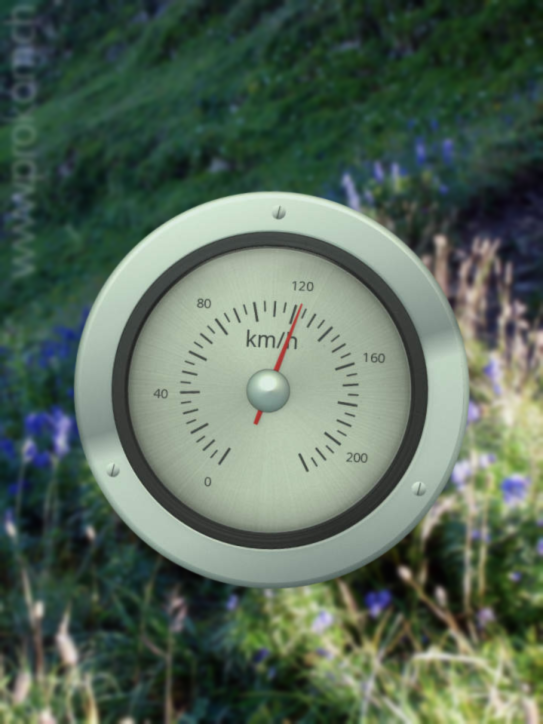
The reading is 122.5 km/h
